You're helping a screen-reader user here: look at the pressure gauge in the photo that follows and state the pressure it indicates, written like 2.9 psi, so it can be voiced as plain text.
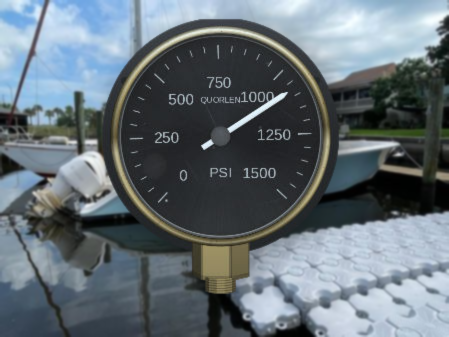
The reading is 1075 psi
